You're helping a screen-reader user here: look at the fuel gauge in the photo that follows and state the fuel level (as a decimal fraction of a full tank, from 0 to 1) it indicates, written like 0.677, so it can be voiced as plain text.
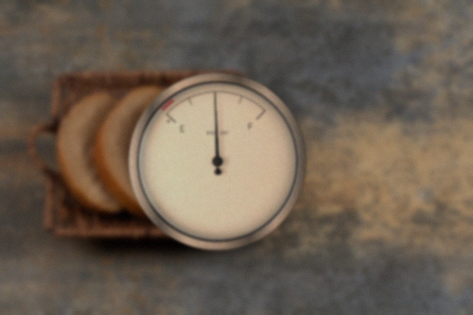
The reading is 0.5
